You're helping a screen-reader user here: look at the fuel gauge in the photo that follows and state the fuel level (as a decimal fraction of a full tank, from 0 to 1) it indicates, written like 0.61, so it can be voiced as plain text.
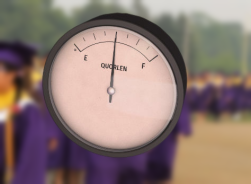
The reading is 0.5
